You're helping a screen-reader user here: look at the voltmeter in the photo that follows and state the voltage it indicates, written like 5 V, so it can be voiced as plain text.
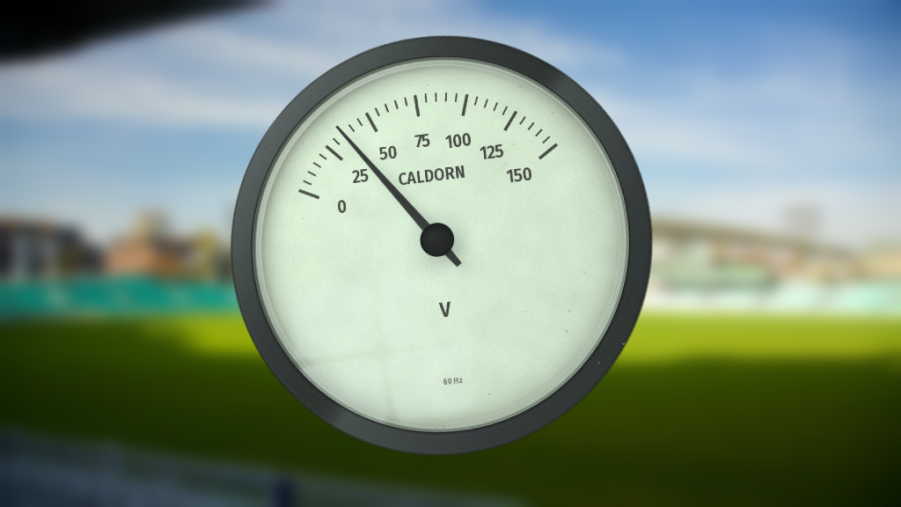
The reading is 35 V
